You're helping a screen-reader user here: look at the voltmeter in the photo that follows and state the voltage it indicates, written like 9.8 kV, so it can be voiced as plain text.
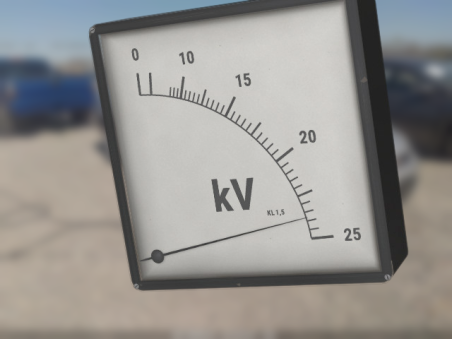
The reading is 23.75 kV
